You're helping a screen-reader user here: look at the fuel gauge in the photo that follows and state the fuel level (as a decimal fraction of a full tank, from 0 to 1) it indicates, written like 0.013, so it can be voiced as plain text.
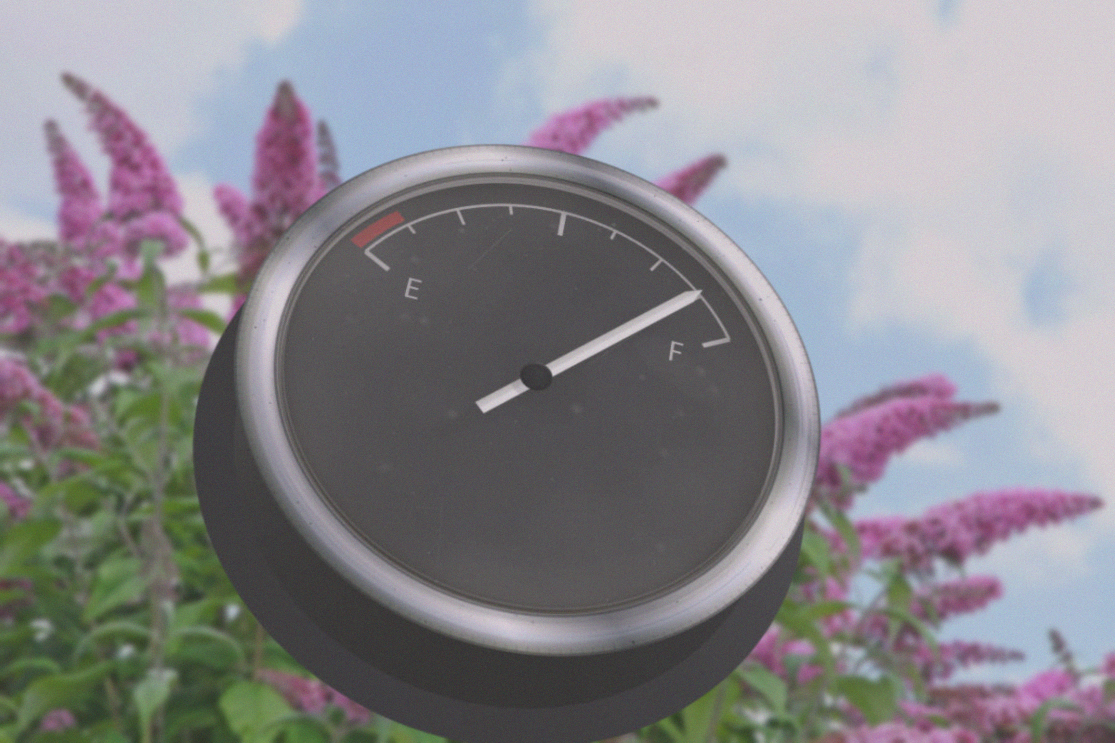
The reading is 0.875
